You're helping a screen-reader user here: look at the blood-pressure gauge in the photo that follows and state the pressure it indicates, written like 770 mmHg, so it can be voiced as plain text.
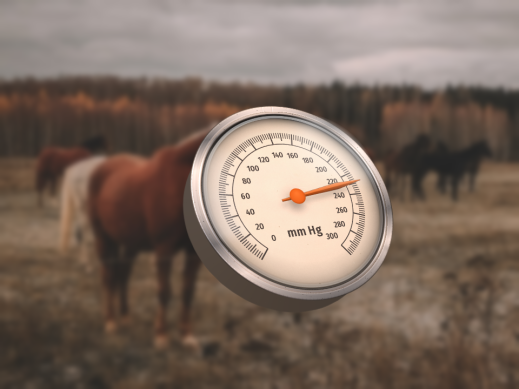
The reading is 230 mmHg
